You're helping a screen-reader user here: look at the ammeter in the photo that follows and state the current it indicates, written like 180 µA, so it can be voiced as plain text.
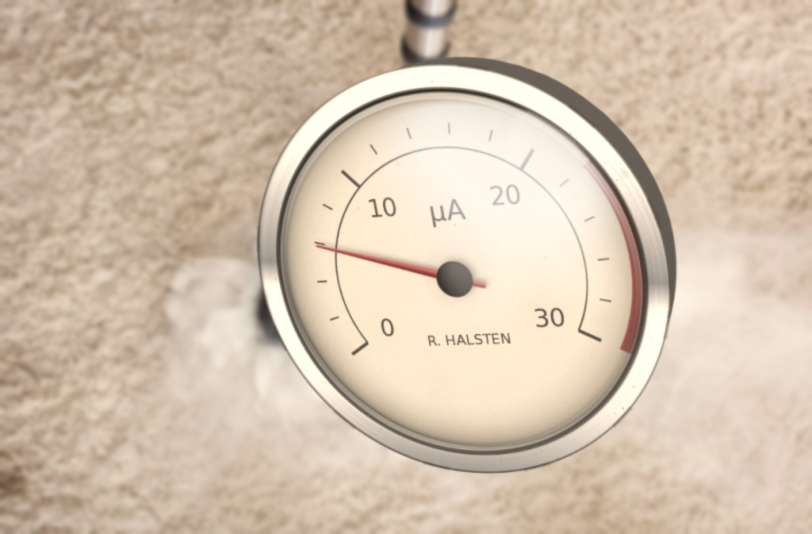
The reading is 6 µA
